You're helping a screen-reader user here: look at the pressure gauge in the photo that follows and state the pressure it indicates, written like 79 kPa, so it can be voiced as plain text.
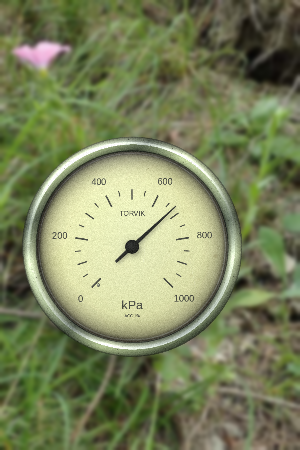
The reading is 675 kPa
